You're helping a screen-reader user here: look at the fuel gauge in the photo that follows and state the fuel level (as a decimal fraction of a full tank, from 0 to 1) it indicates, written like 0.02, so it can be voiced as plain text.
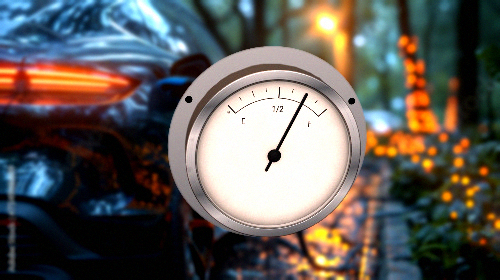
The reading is 0.75
